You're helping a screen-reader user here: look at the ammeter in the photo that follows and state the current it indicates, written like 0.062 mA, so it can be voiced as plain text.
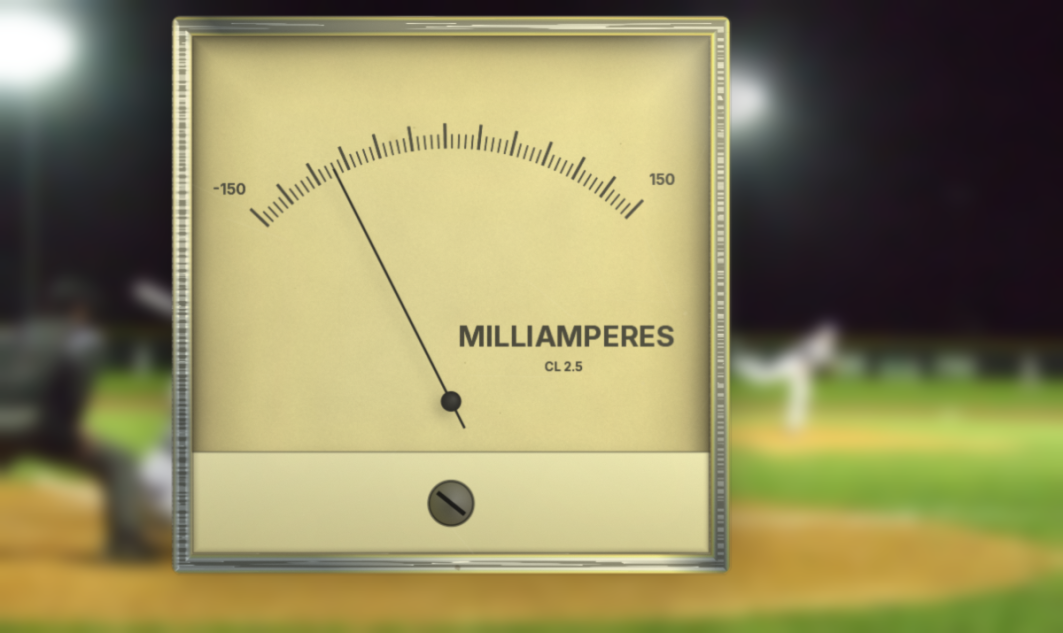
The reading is -85 mA
